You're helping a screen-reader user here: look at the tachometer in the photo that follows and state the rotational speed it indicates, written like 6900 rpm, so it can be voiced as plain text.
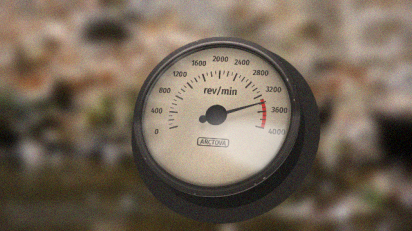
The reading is 3400 rpm
